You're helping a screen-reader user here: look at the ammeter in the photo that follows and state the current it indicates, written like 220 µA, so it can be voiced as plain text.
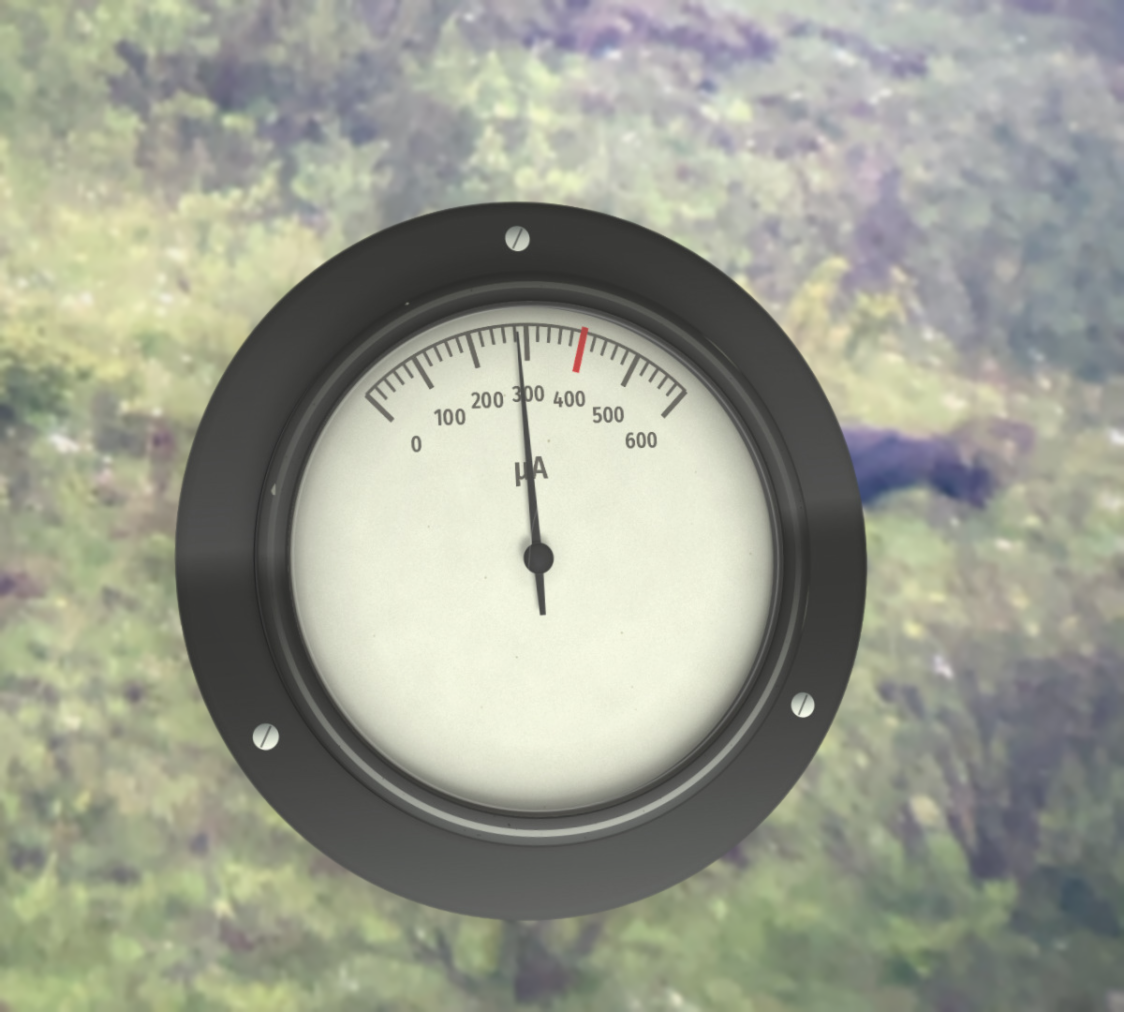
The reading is 280 µA
